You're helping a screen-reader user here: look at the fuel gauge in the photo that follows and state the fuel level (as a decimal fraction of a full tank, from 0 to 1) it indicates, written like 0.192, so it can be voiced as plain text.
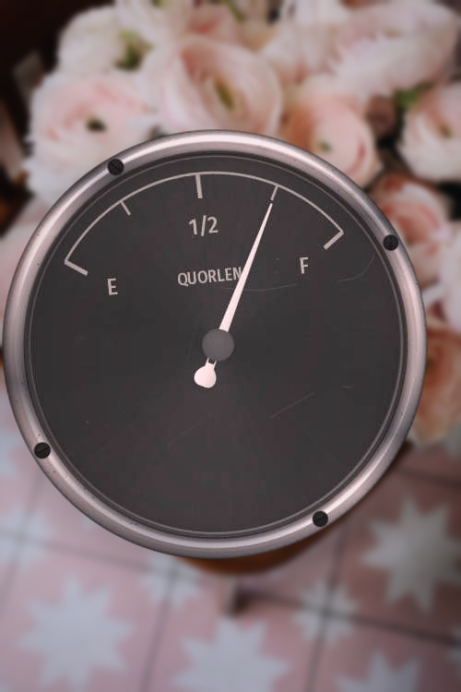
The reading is 0.75
